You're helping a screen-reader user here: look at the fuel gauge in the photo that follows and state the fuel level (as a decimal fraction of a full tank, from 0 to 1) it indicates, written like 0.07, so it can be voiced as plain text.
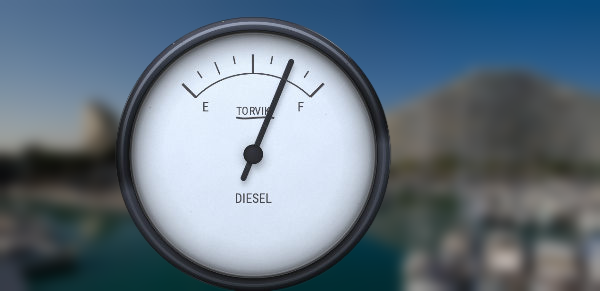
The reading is 0.75
